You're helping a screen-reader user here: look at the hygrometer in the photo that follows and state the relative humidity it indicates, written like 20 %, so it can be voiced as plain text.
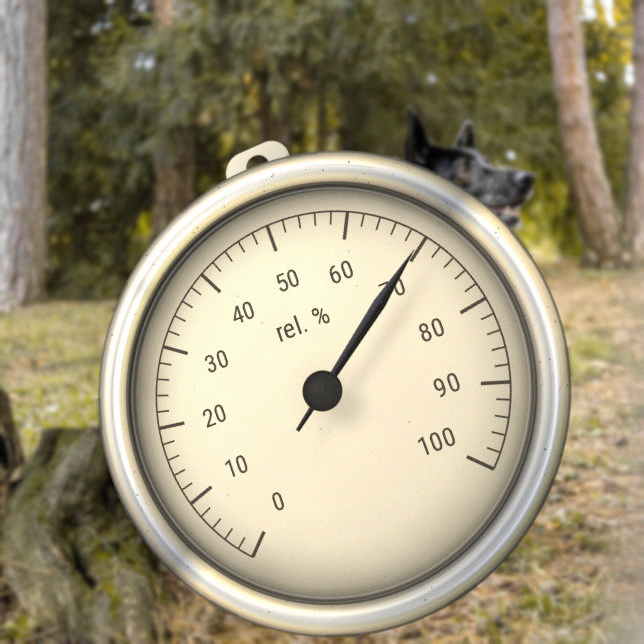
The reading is 70 %
